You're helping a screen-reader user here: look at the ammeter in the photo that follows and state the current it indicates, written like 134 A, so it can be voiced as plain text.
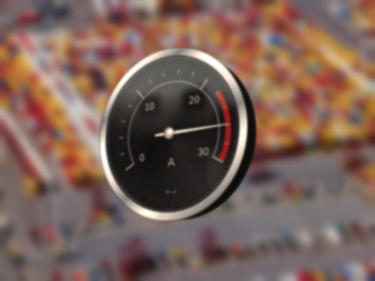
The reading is 26 A
